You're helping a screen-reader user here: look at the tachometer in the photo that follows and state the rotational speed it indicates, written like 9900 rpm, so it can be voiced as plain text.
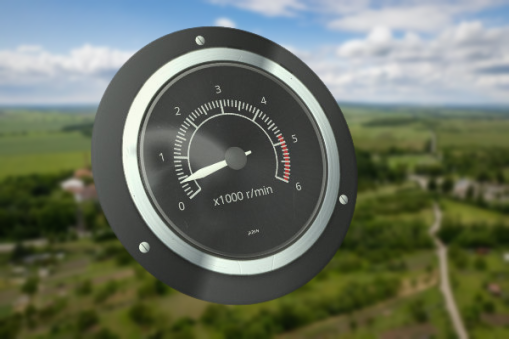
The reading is 400 rpm
